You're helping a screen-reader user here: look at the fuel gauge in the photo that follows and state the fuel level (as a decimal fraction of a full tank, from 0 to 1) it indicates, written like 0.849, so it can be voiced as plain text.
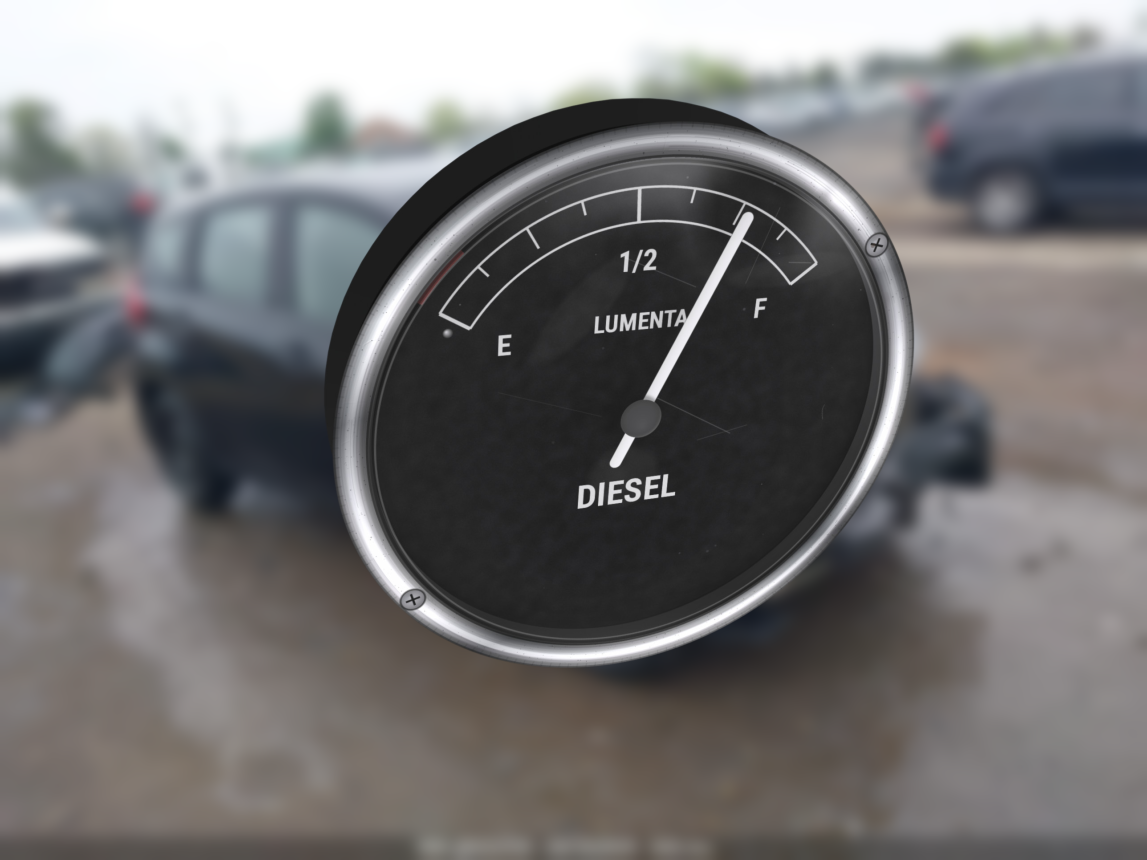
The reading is 0.75
